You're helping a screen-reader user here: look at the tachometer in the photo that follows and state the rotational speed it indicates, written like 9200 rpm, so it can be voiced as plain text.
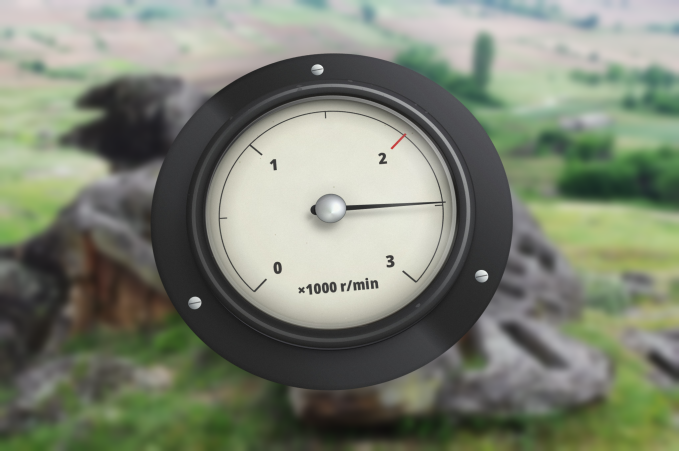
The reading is 2500 rpm
